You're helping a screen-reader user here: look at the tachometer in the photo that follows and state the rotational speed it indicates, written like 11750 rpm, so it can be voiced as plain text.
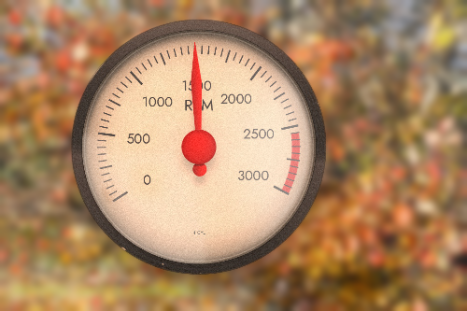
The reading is 1500 rpm
